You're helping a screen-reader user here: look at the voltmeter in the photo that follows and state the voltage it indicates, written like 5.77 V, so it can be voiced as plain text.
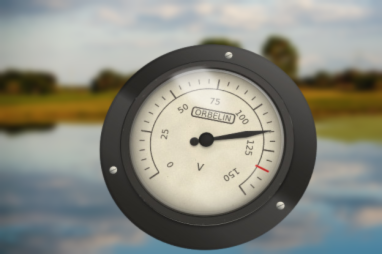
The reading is 115 V
